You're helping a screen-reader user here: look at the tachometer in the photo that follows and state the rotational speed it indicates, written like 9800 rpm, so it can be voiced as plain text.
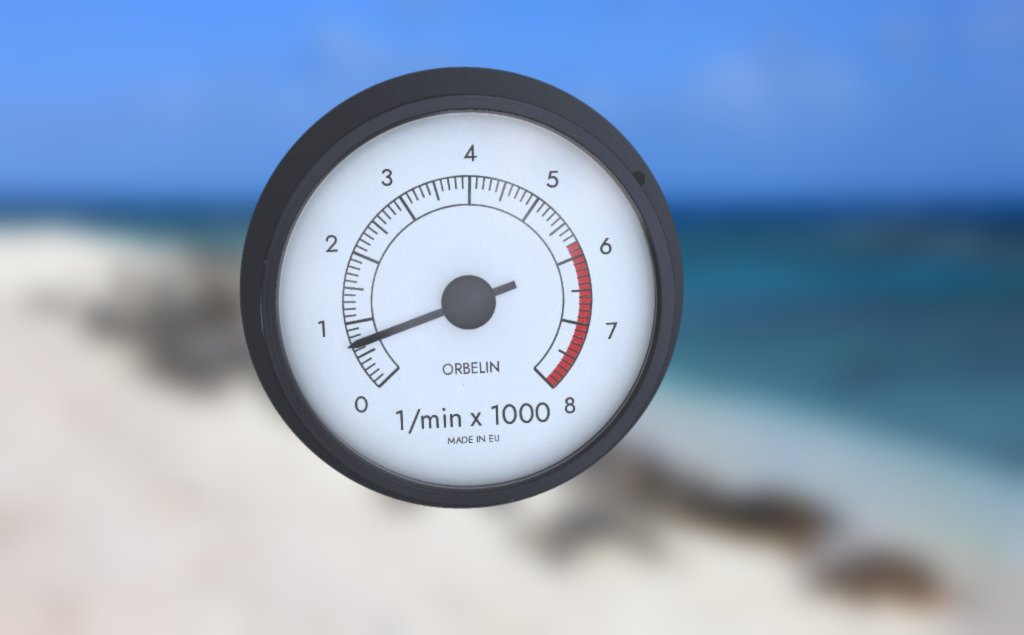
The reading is 700 rpm
